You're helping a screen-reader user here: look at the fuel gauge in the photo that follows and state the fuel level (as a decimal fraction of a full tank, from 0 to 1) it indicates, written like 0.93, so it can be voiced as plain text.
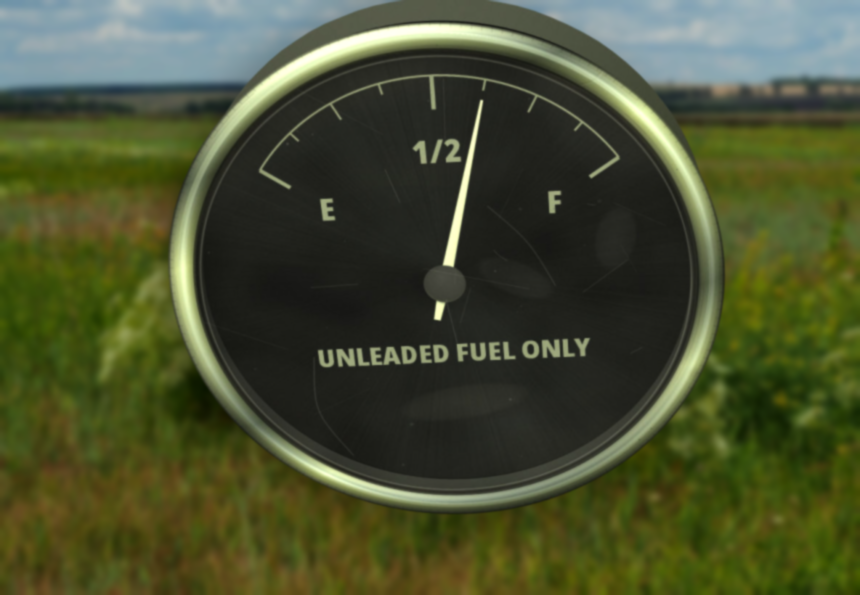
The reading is 0.625
